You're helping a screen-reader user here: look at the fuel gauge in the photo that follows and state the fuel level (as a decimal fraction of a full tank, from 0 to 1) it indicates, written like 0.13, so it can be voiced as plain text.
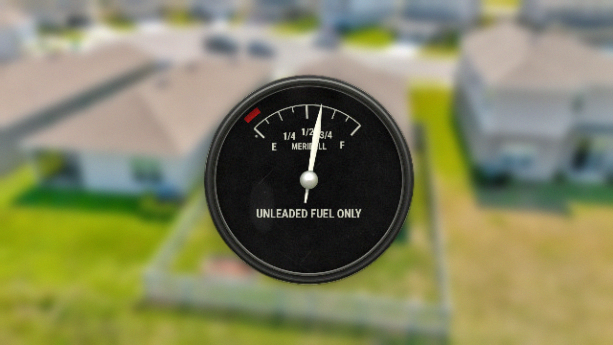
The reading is 0.625
